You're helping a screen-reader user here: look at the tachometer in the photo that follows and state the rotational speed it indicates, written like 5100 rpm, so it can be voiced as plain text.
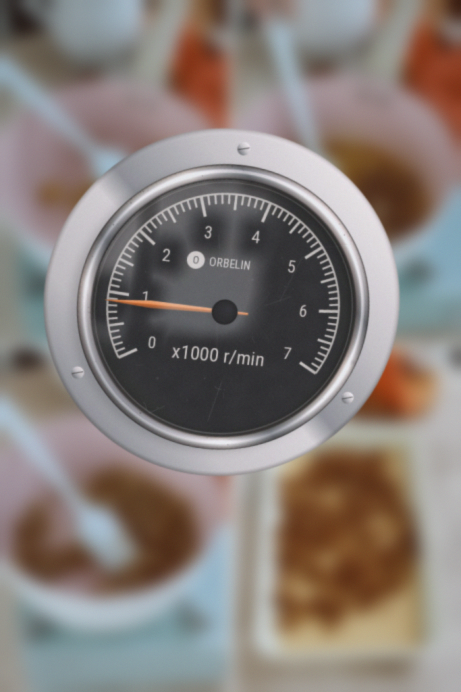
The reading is 900 rpm
